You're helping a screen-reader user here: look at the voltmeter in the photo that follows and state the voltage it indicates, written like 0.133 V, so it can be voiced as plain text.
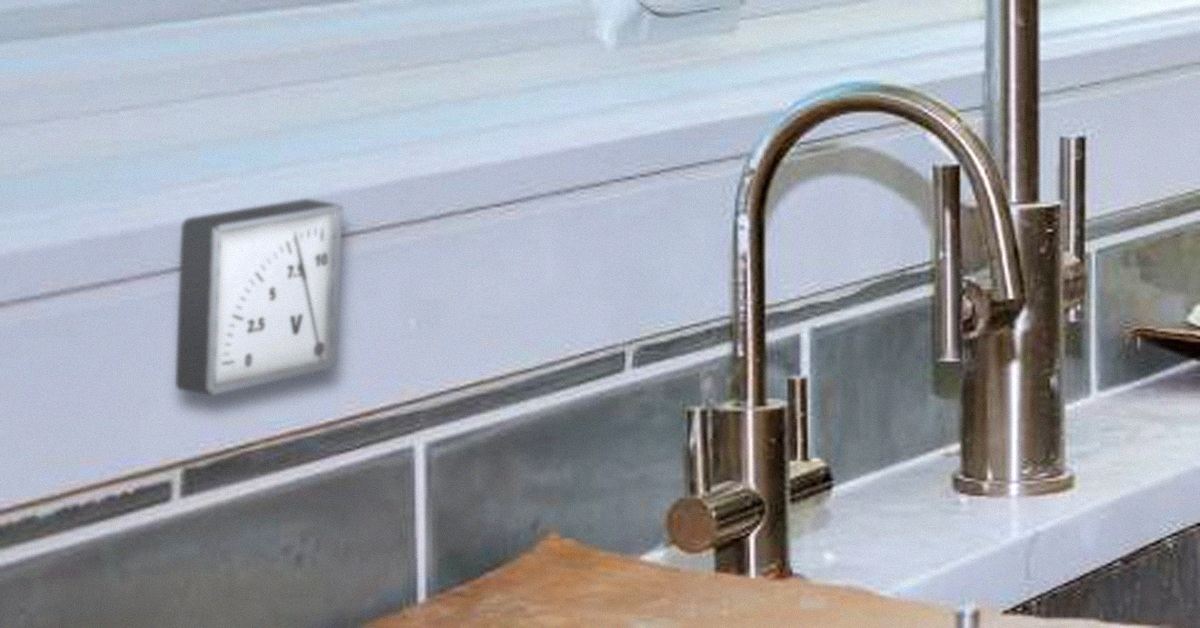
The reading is 8 V
